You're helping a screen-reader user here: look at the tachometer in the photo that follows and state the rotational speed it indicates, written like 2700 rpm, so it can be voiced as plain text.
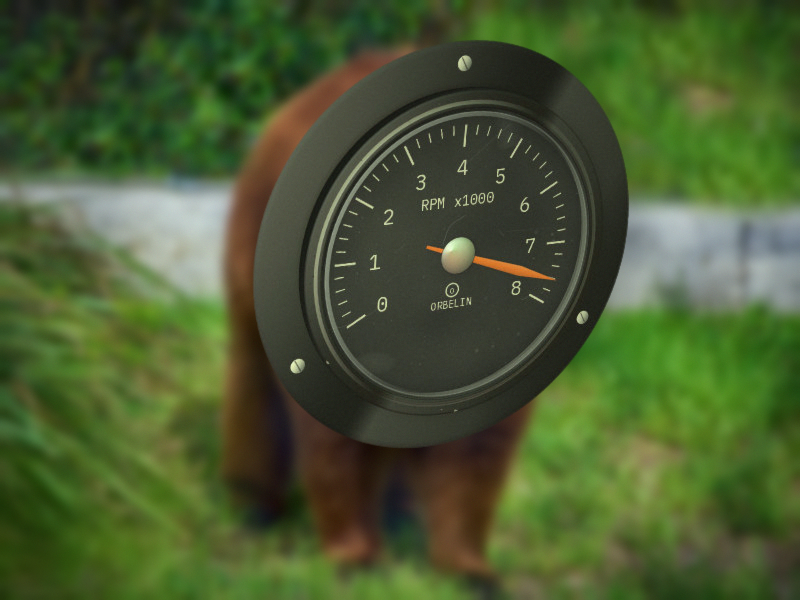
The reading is 7600 rpm
